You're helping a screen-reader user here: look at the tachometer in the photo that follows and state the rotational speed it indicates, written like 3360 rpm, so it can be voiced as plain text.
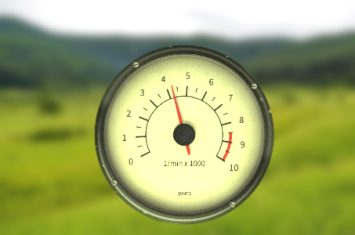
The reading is 4250 rpm
